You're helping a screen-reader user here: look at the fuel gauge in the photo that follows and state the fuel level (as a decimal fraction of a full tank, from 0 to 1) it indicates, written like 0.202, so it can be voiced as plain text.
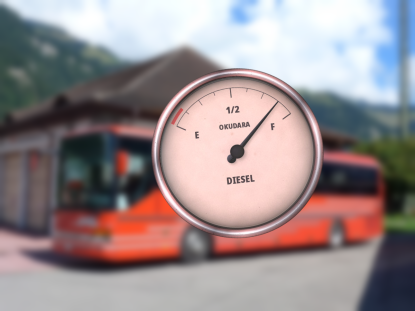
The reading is 0.875
